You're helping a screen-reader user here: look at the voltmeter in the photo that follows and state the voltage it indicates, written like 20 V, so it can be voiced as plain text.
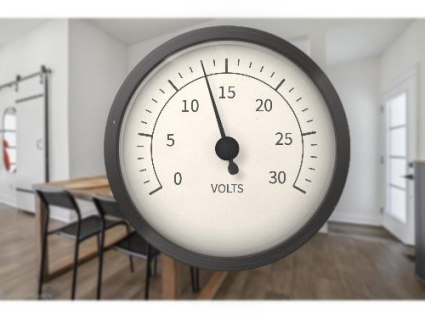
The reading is 13 V
